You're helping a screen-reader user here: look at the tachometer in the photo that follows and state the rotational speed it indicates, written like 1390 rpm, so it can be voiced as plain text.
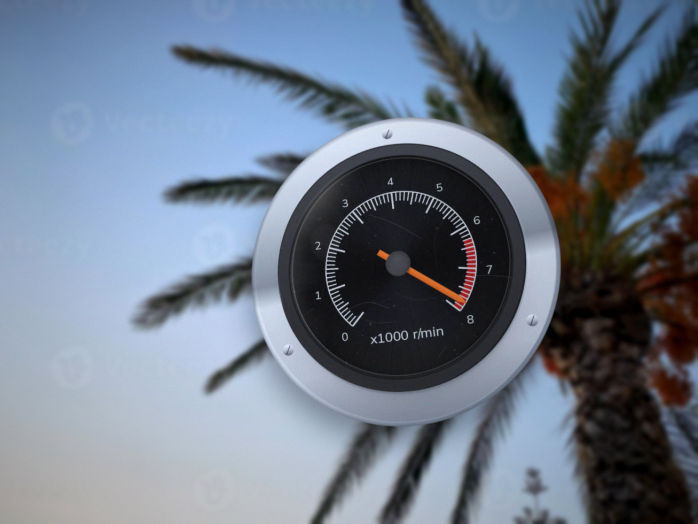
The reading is 7800 rpm
